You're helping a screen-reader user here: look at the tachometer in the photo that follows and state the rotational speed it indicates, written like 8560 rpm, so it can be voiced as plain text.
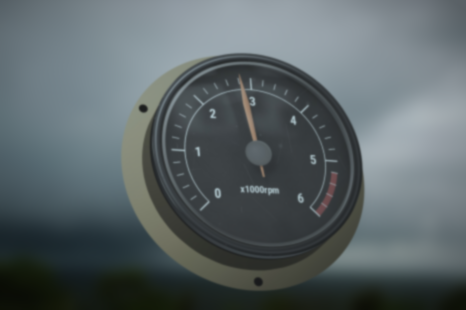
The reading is 2800 rpm
